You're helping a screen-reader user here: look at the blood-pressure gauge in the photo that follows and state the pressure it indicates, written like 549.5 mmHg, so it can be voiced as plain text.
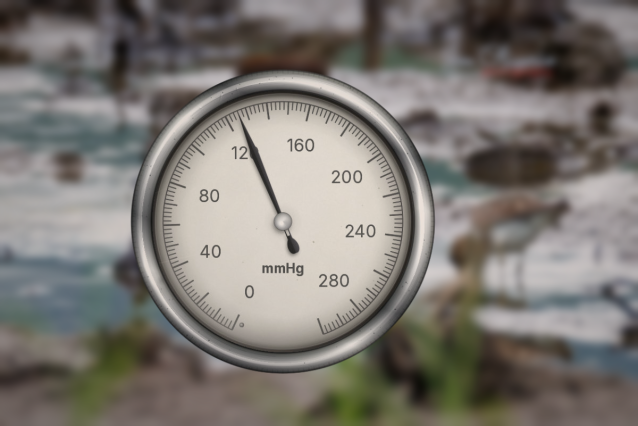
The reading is 126 mmHg
